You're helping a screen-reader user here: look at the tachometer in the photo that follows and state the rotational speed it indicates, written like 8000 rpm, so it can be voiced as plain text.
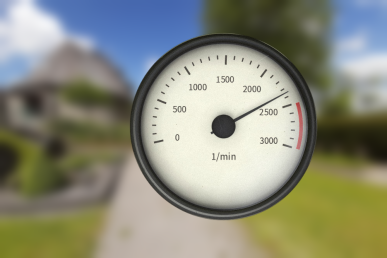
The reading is 2350 rpm
